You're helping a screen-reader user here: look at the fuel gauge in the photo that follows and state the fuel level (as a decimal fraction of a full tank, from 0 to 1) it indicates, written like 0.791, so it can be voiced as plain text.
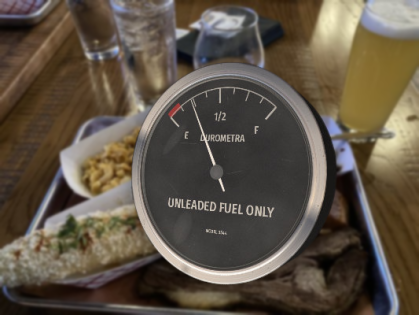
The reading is 0.25
